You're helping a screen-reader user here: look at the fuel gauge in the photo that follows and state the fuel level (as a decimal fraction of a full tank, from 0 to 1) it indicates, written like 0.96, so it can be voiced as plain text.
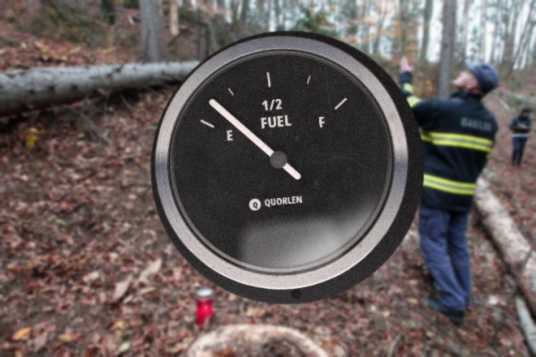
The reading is 0.125
